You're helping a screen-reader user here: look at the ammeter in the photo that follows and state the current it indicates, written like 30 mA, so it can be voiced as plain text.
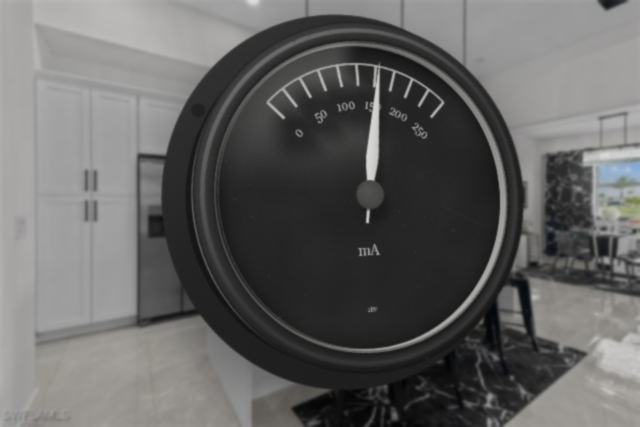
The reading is 150 mA
